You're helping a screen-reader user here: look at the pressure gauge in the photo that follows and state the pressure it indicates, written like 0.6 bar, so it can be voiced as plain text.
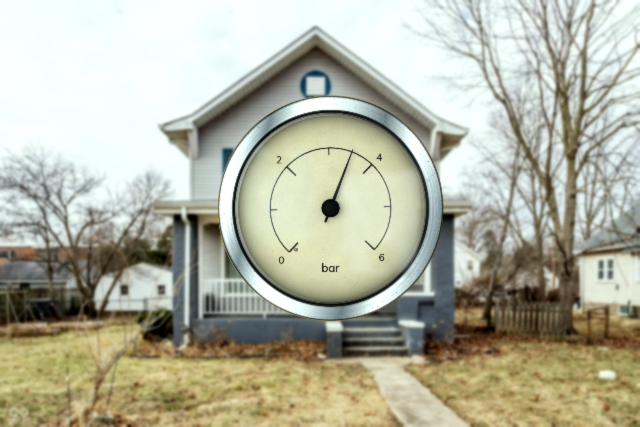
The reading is 3.5 bar
